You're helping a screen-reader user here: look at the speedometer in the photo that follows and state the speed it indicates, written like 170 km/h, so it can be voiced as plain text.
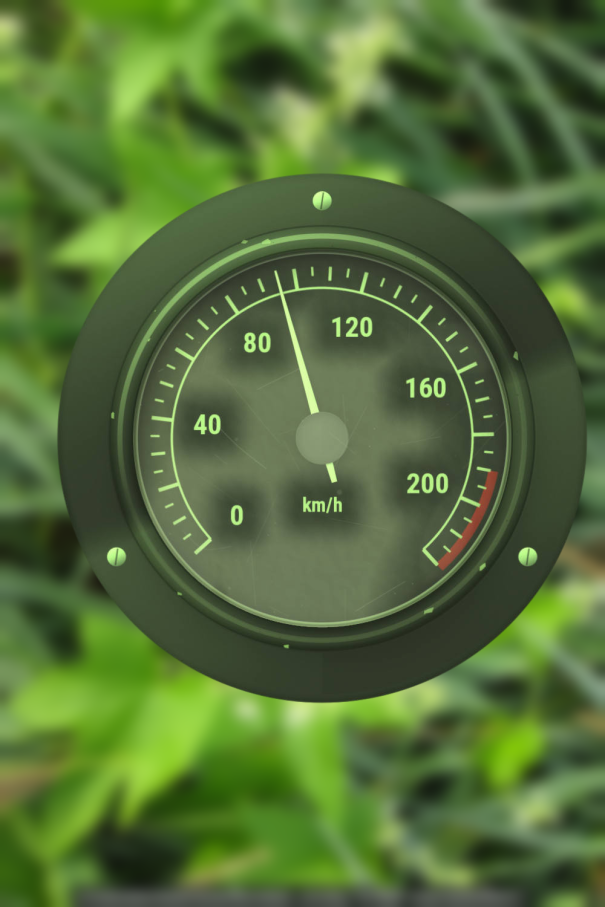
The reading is 95 km/h
